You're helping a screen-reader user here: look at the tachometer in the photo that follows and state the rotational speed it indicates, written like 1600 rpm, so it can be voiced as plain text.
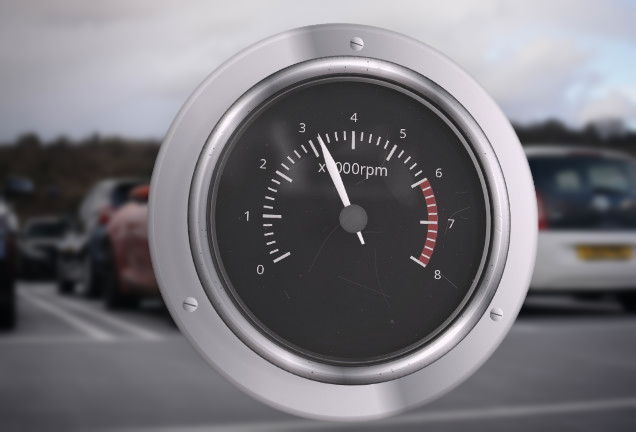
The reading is 3200 rpm
